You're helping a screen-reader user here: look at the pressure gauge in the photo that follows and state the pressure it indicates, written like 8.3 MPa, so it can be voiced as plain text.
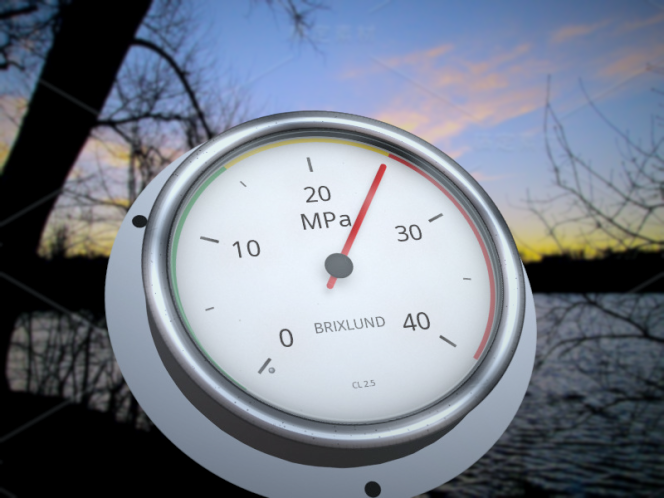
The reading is 25 MPa
